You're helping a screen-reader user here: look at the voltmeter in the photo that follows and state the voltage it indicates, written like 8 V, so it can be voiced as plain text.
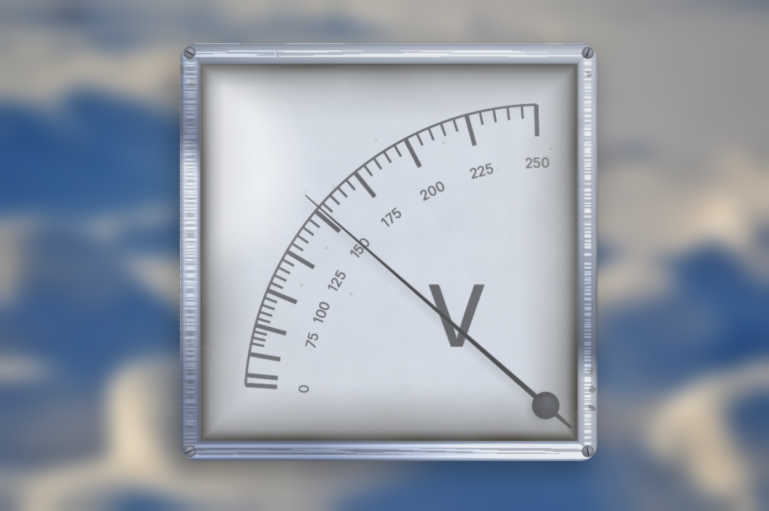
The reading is 152.5 V
